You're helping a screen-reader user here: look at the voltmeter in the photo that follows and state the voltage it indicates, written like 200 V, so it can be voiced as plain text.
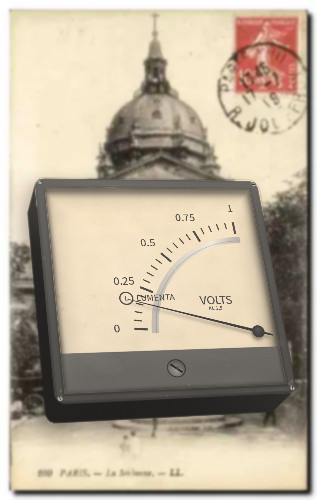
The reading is 0.15 V
